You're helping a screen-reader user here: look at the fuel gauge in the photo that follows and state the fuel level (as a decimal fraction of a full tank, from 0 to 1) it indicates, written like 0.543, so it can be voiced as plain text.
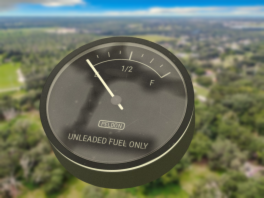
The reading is 0
